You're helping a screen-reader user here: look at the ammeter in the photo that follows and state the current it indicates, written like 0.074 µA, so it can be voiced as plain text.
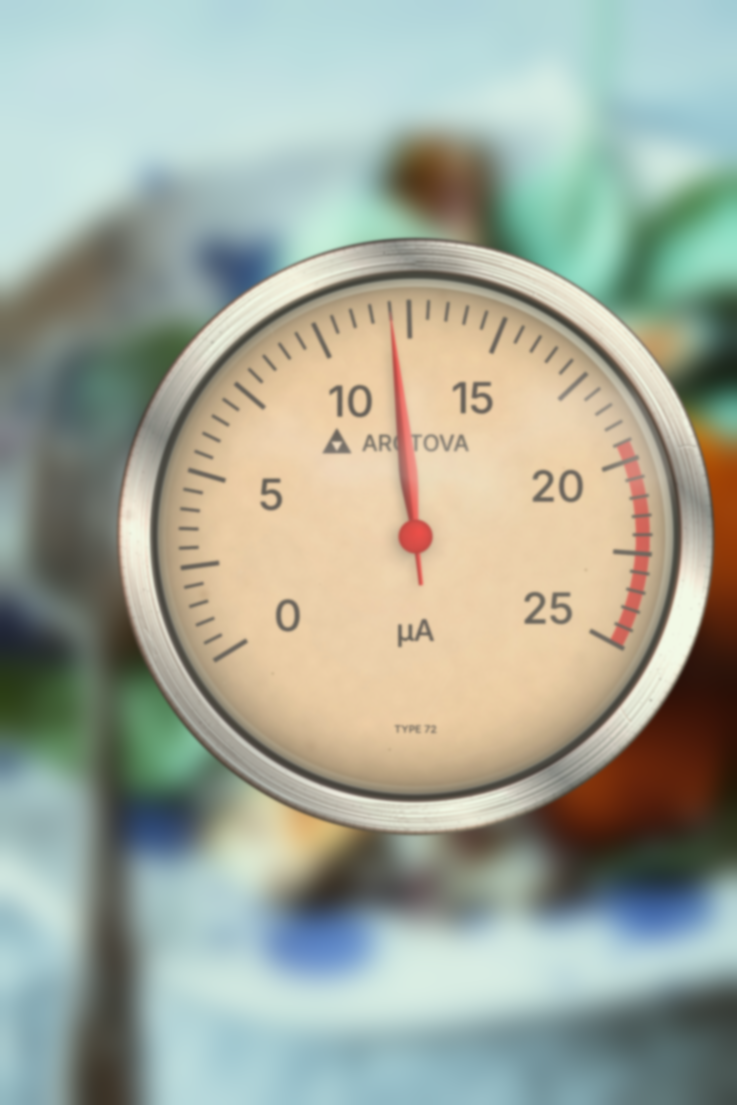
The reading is 12 µA
